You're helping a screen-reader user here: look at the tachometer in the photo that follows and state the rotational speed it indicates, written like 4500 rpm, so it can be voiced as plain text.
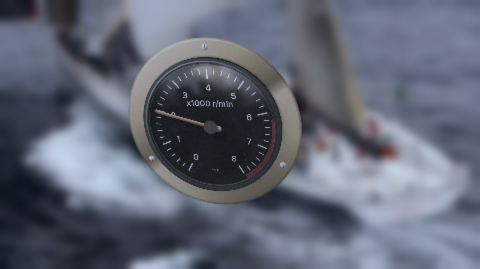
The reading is 2000 rpm
